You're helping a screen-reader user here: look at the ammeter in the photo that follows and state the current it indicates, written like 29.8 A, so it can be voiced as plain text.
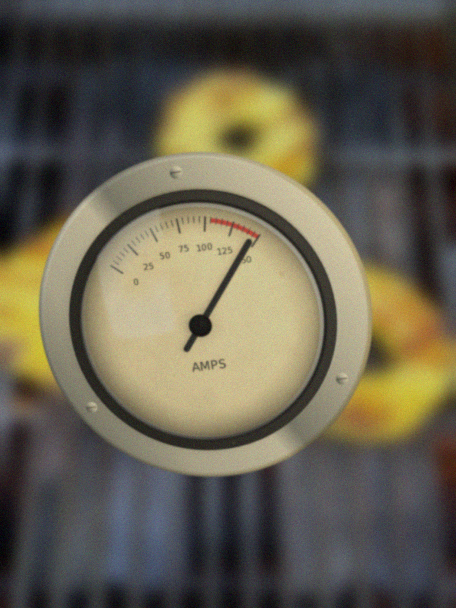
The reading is 145 A
